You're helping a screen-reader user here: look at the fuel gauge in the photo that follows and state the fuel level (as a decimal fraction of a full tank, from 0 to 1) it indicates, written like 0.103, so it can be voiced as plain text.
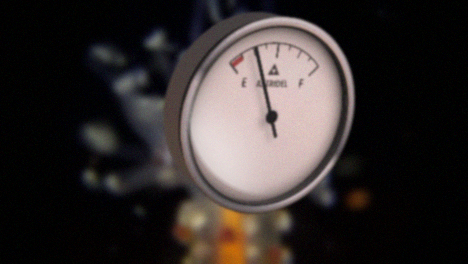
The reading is 0.25
